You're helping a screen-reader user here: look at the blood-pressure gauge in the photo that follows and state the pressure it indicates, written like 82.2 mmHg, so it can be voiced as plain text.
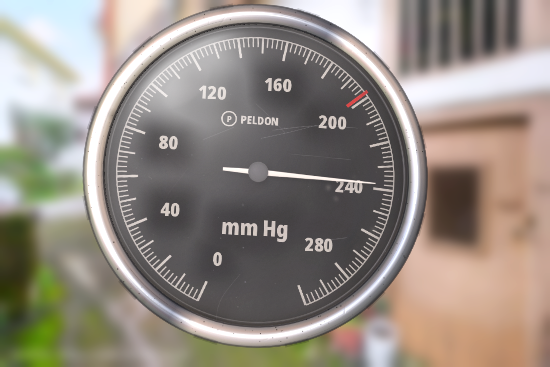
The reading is 238 mmHg
